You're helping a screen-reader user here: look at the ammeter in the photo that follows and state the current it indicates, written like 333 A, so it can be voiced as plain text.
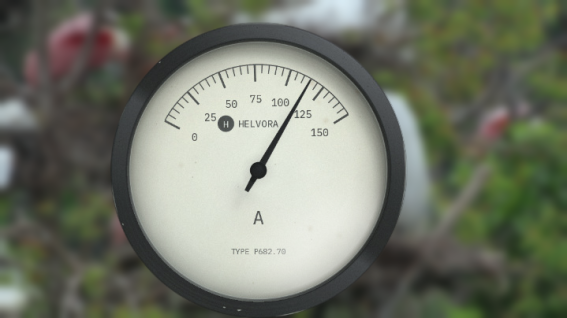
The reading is 115 A
